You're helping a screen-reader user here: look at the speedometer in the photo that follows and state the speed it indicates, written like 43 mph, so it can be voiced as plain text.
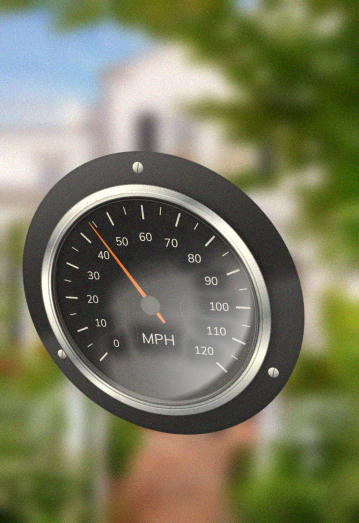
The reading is 45 mph
